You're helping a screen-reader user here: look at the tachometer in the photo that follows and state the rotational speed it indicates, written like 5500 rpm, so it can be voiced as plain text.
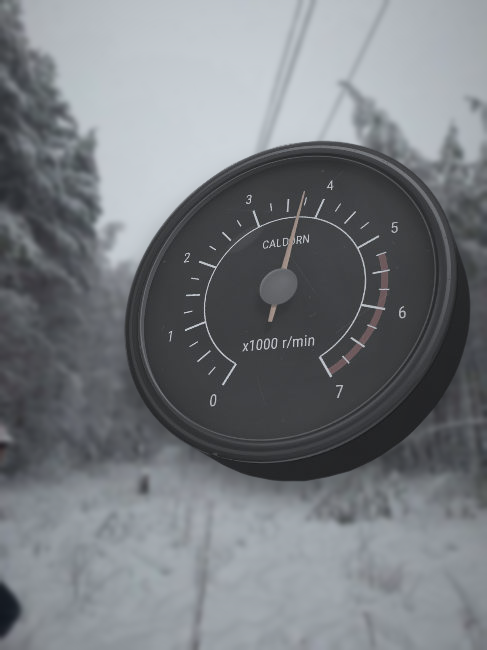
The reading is 3750 rpm
